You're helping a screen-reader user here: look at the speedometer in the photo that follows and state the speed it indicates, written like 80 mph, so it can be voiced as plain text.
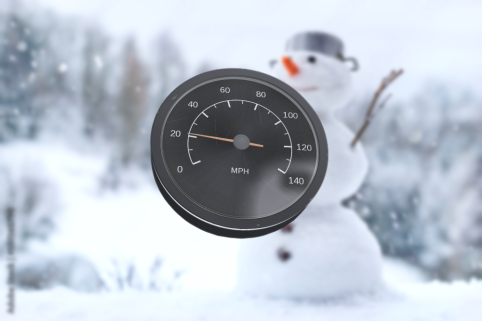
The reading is 20 mph
